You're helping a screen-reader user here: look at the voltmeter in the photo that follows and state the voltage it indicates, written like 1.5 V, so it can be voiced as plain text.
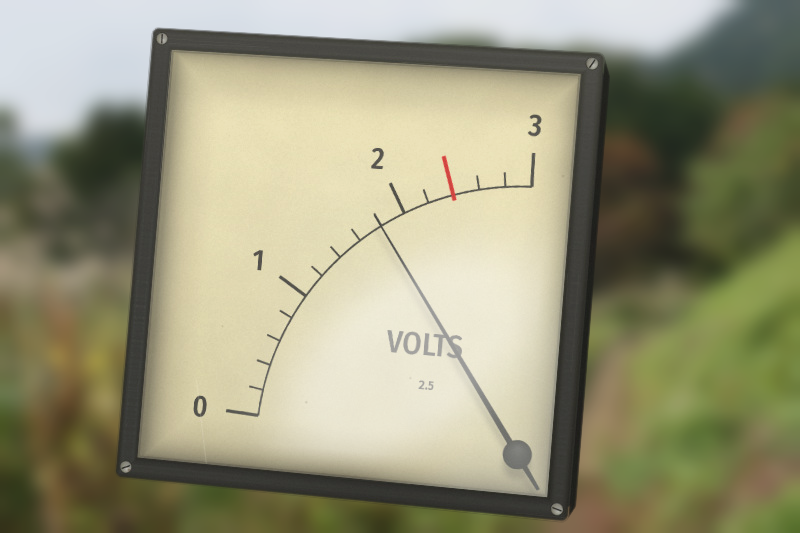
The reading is 1.8 V
